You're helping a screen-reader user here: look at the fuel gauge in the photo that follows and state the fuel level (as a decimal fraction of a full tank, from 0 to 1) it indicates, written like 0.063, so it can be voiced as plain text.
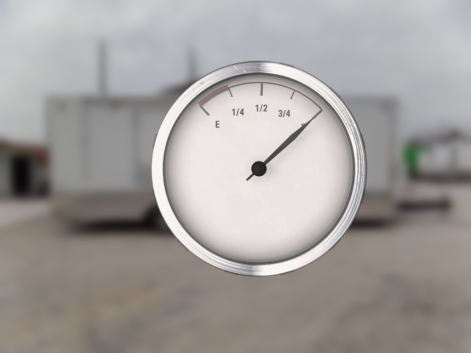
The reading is 1
